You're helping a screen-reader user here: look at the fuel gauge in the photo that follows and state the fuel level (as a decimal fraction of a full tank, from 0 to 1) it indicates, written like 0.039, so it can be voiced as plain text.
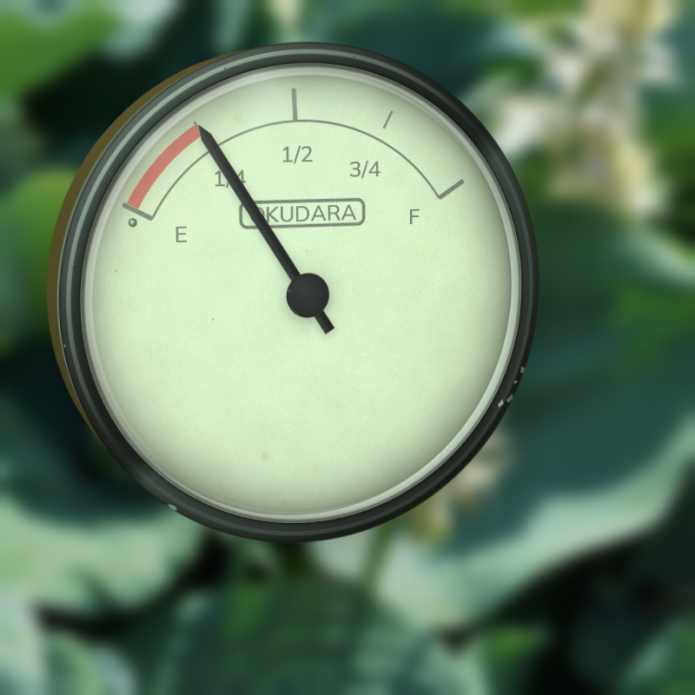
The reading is 0.25
